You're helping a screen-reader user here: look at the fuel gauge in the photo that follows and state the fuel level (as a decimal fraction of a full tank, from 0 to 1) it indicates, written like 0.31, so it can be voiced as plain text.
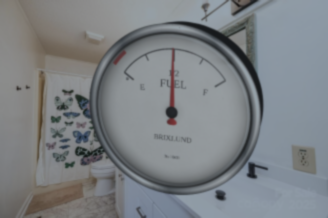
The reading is 0.5
